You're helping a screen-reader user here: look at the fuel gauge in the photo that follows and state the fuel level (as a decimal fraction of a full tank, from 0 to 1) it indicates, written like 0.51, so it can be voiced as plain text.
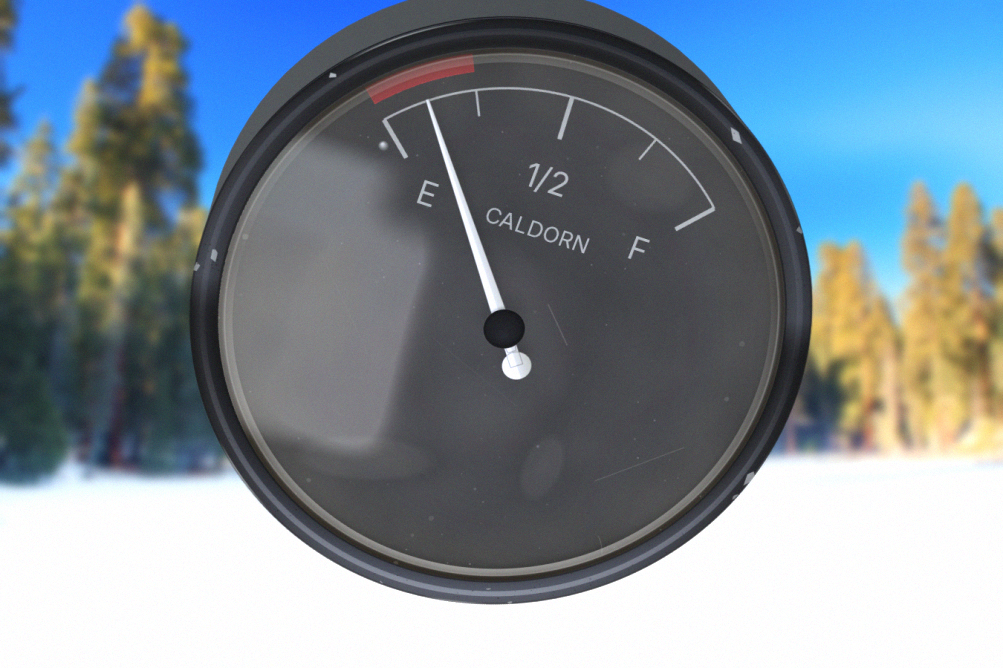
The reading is 0.125
